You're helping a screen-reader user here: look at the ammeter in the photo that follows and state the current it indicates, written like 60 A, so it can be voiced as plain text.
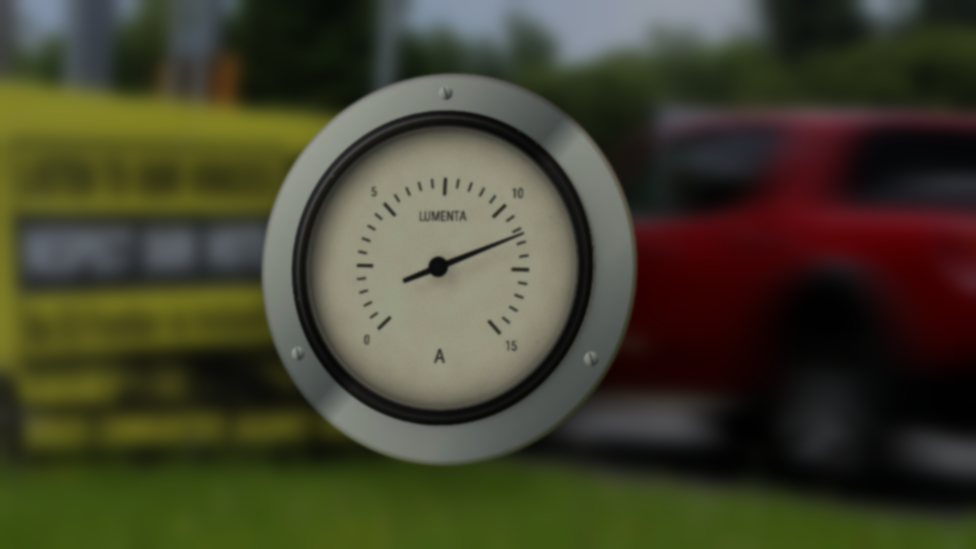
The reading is 11.25 A
